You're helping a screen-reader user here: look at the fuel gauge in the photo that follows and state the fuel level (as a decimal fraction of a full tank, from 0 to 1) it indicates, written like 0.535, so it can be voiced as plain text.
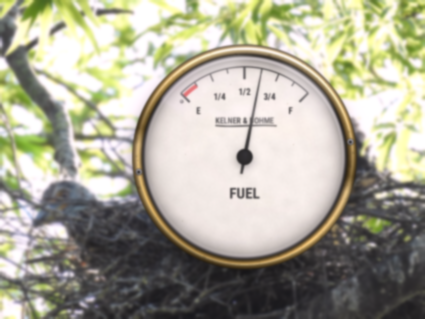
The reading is 0.625
